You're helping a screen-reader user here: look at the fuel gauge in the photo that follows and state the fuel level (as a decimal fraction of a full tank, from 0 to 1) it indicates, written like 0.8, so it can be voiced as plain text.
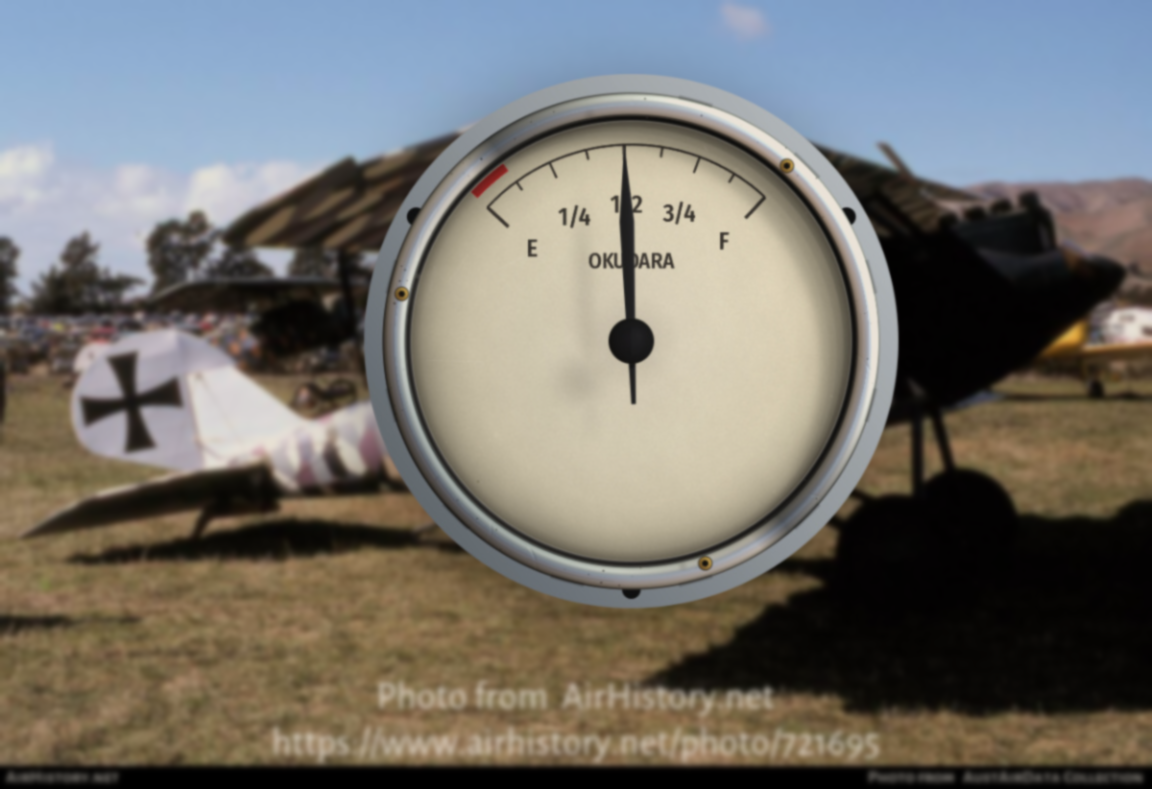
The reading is 0.5
